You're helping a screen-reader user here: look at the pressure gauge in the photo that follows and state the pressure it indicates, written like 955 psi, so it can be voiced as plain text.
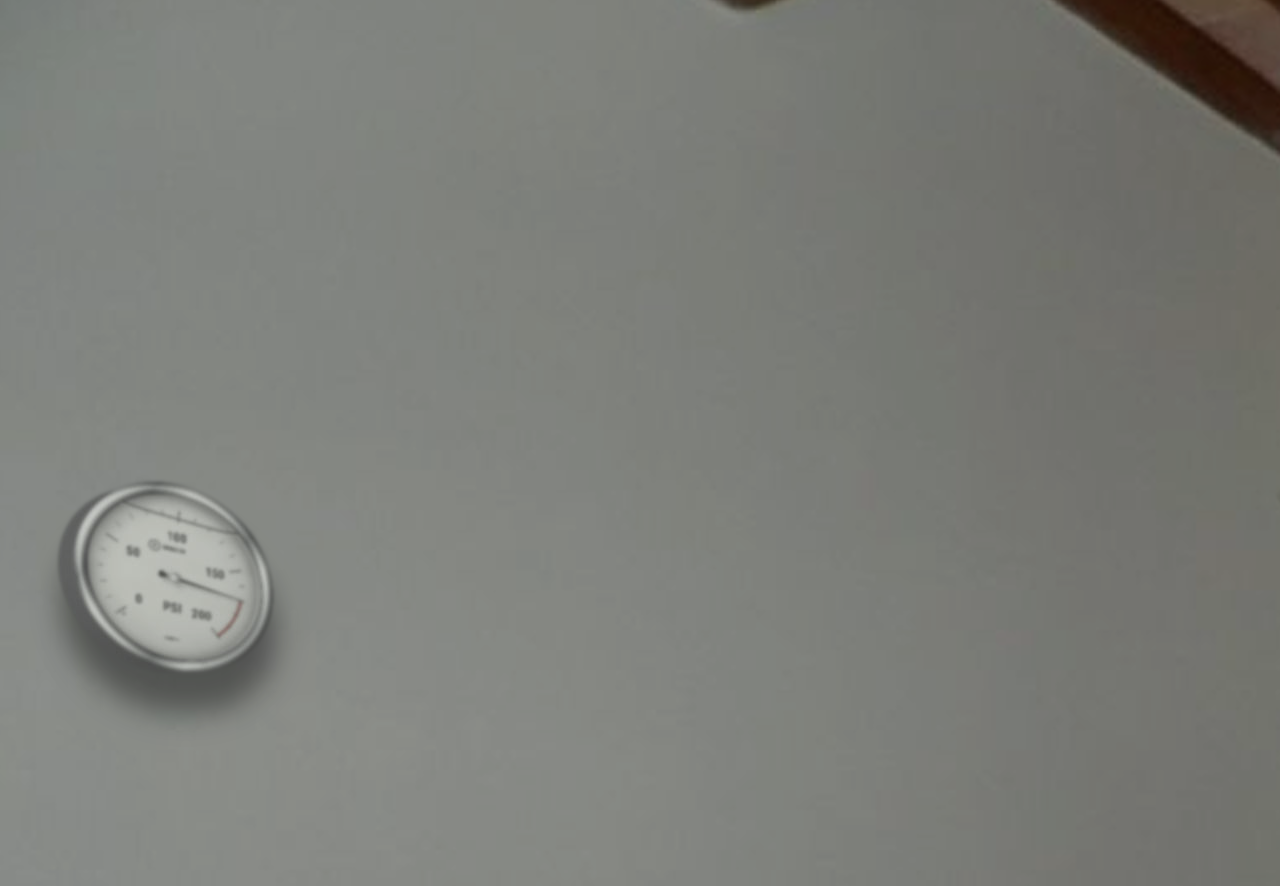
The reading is 170 psi
